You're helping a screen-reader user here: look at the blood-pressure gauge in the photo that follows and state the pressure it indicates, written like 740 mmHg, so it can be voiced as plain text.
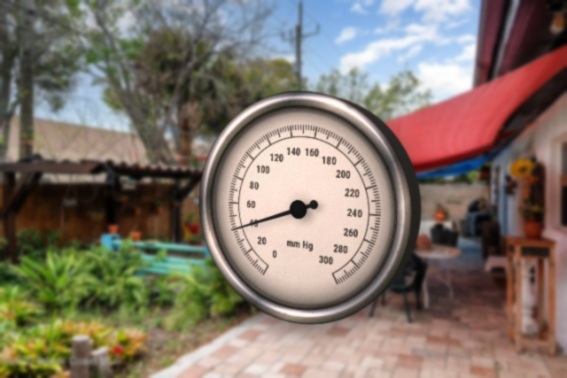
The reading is 40 mmHg
